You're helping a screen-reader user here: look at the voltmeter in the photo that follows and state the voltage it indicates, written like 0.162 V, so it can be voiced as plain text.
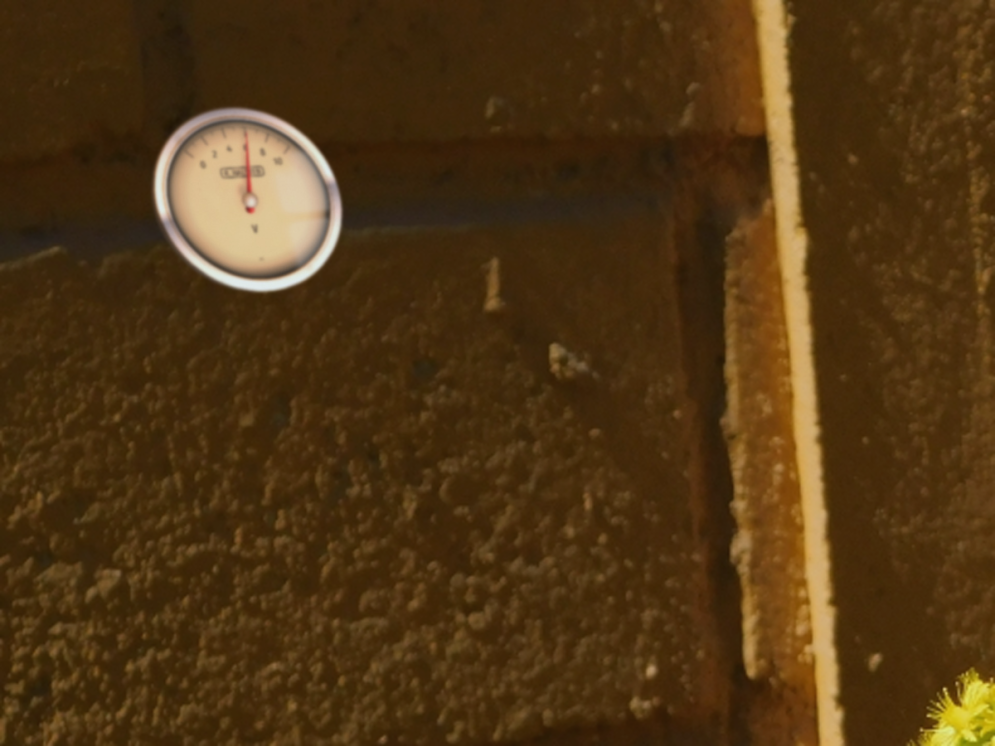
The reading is 6 V
